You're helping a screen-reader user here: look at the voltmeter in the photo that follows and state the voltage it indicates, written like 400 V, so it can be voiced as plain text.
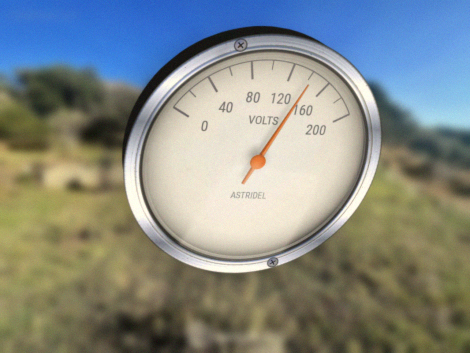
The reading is 140 V
